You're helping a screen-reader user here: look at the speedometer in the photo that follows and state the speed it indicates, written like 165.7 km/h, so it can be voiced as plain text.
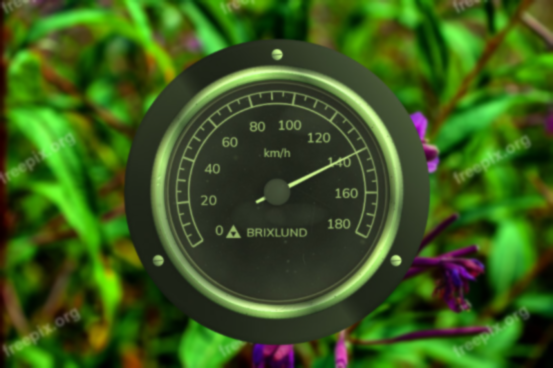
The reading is 140 km/h
